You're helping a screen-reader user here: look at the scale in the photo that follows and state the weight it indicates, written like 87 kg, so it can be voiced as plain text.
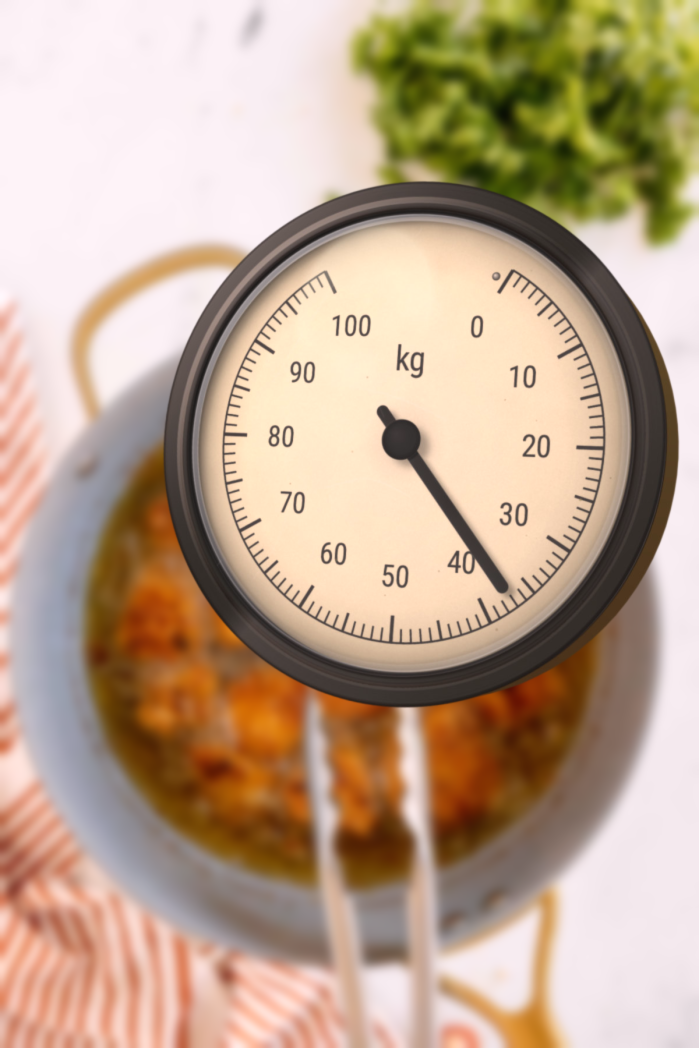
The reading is 37 kg
